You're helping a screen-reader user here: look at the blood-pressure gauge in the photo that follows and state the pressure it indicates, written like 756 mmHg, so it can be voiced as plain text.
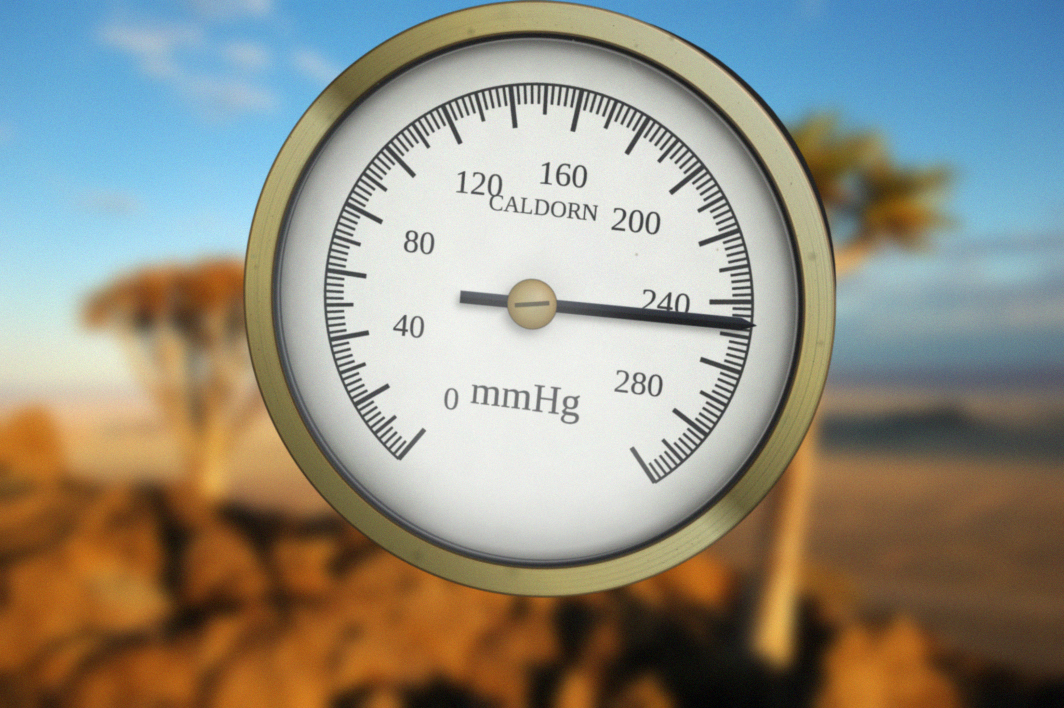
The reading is 246 mmHg
